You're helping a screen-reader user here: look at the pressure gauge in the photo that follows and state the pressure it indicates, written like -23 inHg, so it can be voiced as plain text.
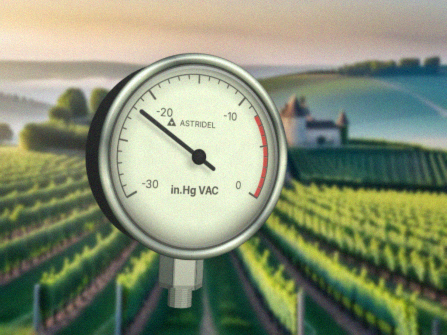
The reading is -22 inHg
